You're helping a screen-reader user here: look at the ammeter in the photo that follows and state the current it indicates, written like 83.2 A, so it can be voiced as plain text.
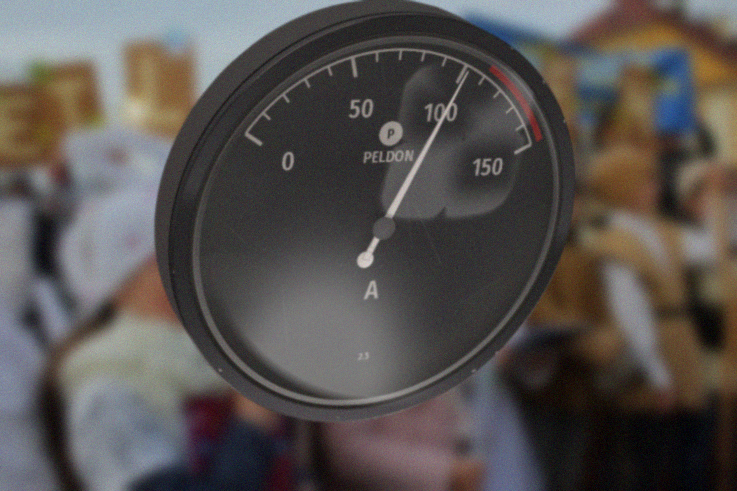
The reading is 100 A
